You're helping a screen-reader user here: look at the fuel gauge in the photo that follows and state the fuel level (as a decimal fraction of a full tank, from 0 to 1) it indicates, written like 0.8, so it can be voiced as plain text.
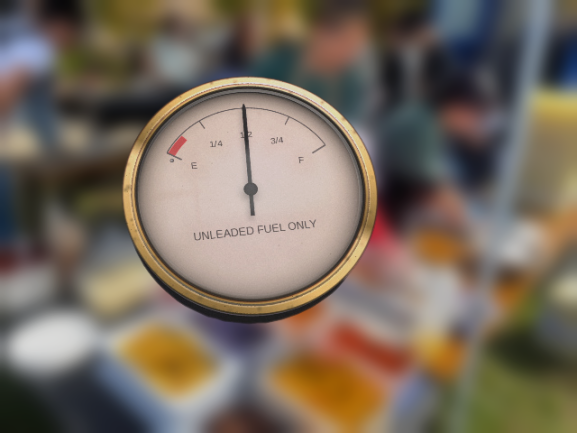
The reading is 0.5
